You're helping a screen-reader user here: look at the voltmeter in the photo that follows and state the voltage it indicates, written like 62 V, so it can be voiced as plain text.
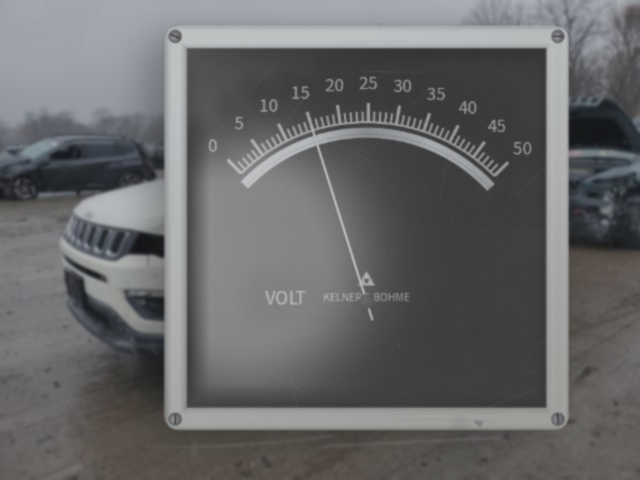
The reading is 15 V
